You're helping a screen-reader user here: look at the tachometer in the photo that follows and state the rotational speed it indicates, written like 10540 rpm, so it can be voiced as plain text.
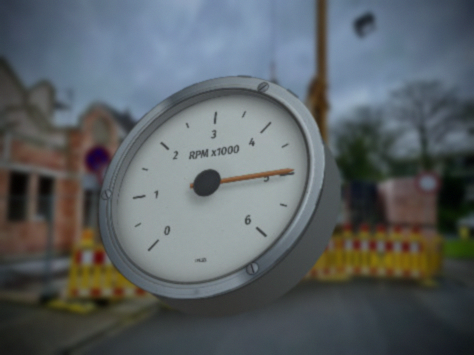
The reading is 5000 rpm
